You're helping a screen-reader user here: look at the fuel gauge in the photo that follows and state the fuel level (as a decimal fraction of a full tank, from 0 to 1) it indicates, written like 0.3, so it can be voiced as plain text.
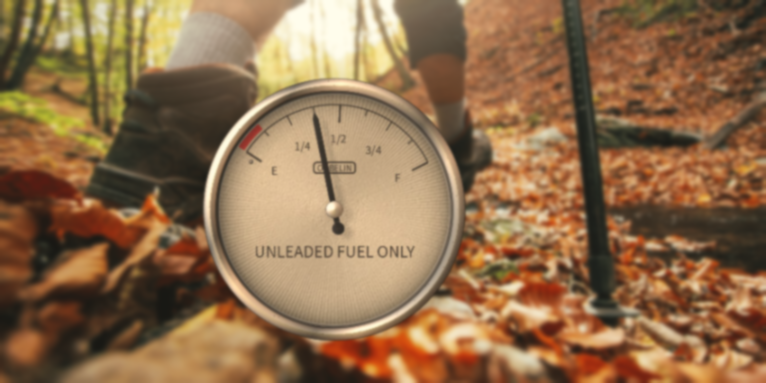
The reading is 0.375
